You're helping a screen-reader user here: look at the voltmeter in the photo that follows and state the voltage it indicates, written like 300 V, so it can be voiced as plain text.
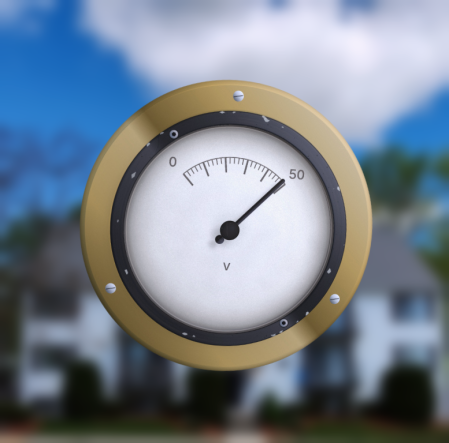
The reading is 48 V
